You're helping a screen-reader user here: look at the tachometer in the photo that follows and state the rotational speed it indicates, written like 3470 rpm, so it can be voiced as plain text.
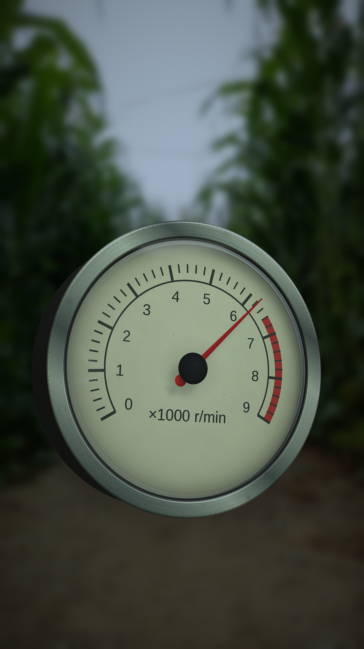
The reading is 6200 rpm
